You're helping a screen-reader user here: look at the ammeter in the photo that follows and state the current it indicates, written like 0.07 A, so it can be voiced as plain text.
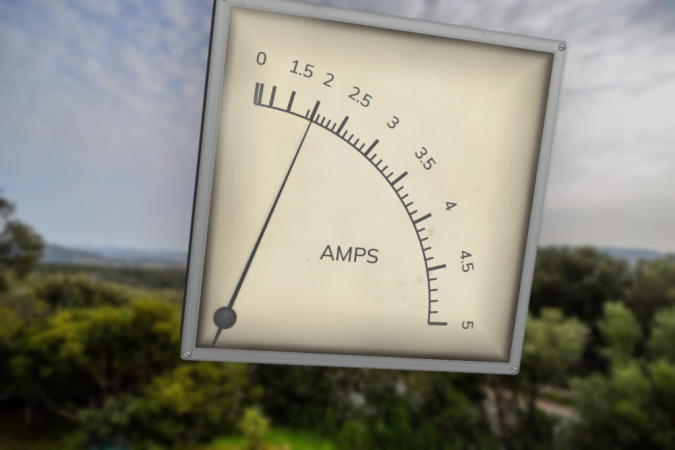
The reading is 2 A
